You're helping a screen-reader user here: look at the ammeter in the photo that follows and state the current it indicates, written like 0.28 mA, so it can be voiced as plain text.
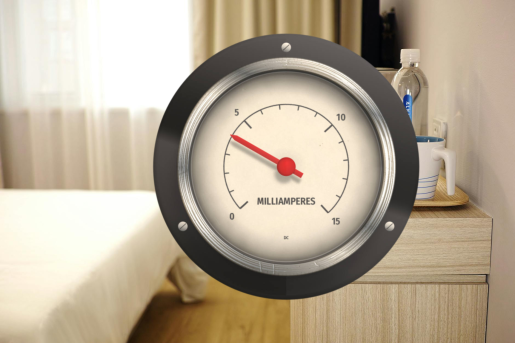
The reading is 4 mA
